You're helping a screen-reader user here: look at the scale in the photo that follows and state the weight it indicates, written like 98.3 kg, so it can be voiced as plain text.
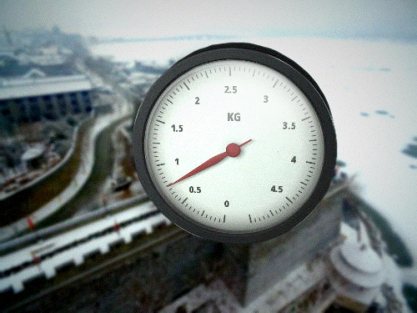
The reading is 0.75 kg
